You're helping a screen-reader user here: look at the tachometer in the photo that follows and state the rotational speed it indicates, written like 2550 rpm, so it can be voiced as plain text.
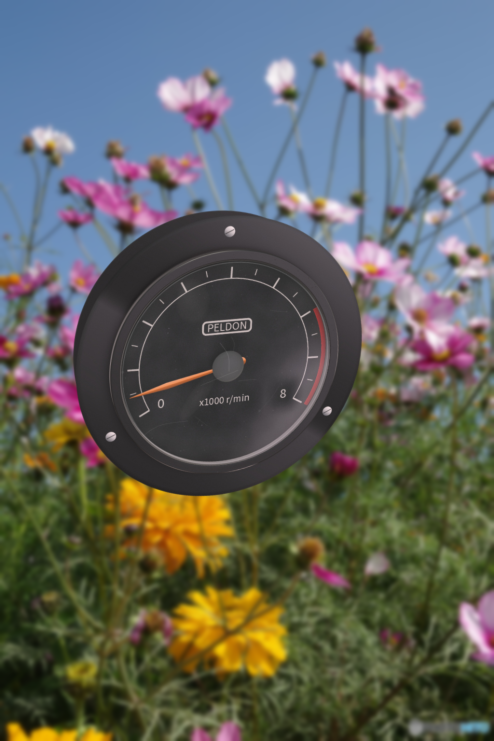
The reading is 500 rpm
